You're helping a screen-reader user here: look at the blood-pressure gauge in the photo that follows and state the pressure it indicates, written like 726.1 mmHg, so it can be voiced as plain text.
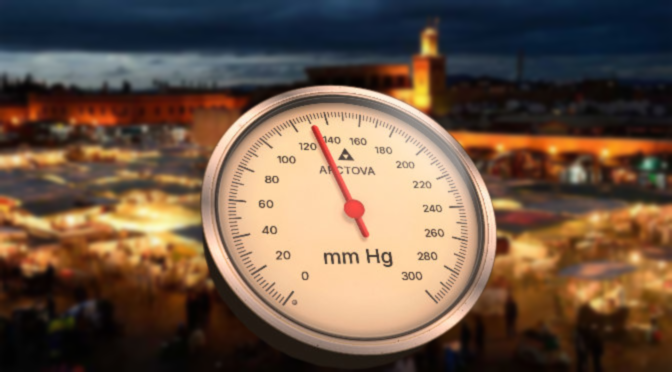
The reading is 130 mmHg
